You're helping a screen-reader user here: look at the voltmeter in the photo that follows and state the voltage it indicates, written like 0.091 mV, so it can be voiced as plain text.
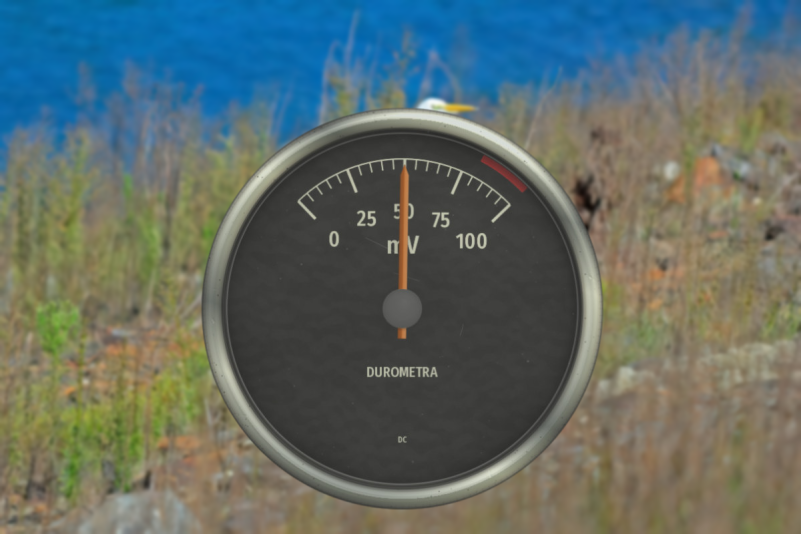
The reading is 50 mV
